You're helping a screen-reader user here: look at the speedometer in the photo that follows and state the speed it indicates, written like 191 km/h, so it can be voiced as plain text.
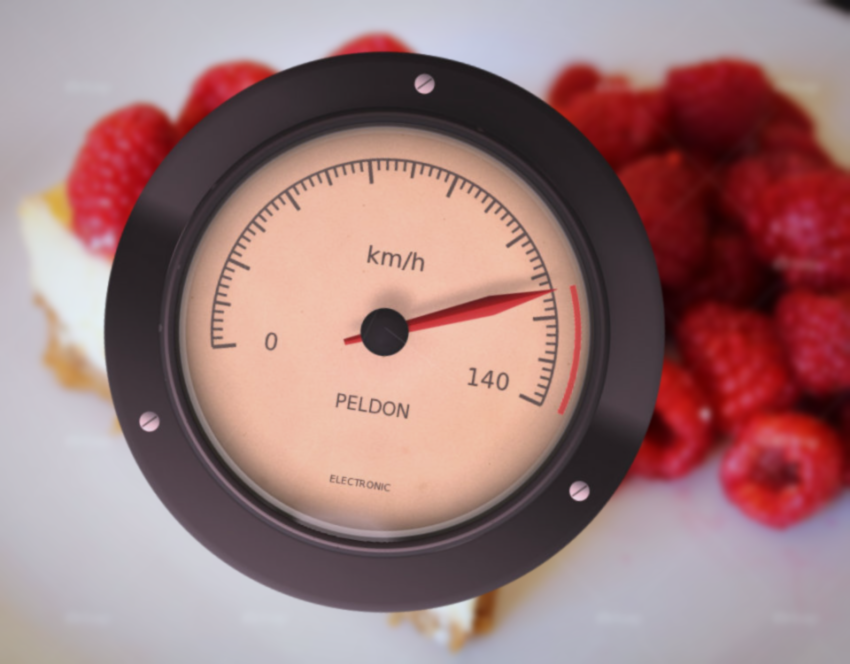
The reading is 114 km/h
